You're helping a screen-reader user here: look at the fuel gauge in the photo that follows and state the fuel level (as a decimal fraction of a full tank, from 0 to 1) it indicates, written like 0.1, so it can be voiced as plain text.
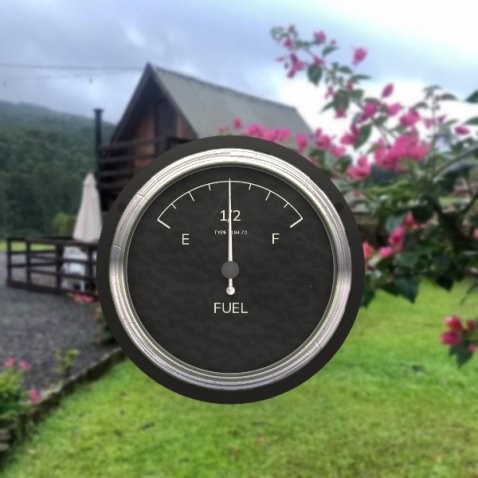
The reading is 0.5
